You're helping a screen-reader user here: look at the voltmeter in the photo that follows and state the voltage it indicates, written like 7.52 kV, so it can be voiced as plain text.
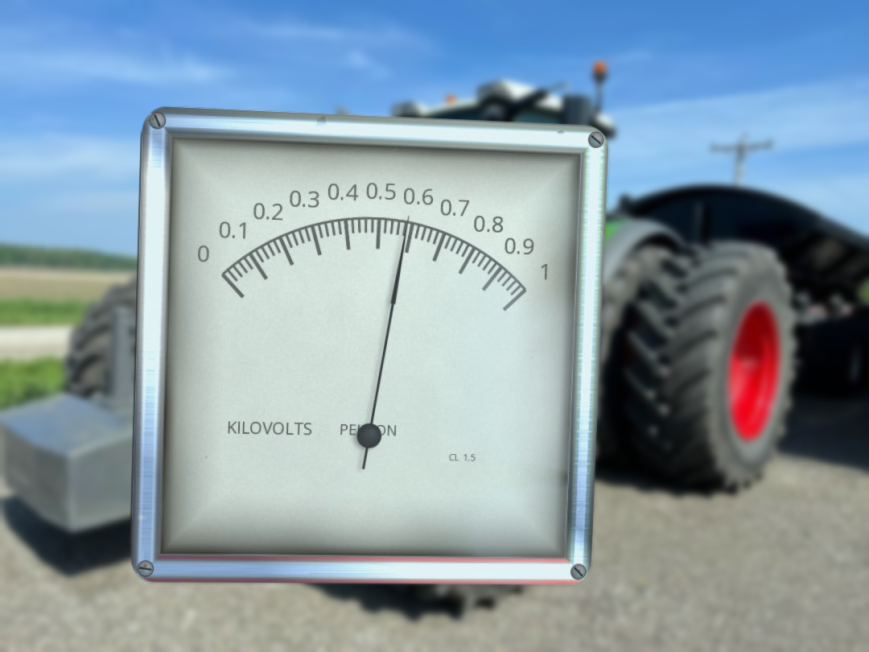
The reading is 0.58 kV
